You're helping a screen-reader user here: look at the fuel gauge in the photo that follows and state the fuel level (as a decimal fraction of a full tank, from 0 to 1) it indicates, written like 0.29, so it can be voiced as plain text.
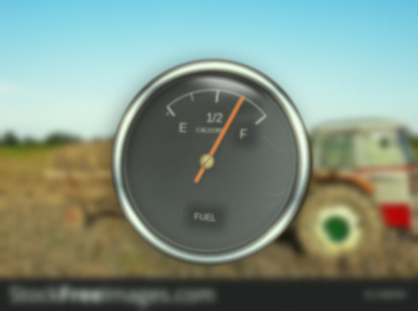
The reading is 0.75
